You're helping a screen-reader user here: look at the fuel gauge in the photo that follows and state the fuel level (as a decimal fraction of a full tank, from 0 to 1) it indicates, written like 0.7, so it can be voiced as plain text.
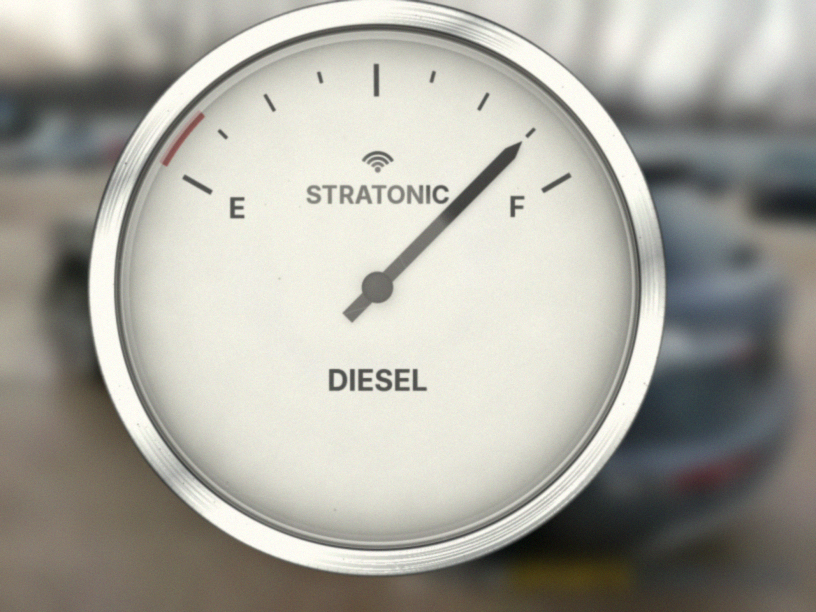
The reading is 0.875
